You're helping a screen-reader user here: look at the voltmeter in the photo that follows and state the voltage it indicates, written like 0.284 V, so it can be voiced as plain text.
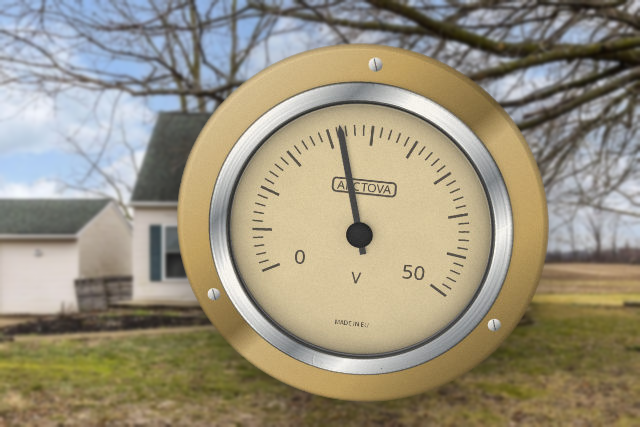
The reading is 21.5 V
